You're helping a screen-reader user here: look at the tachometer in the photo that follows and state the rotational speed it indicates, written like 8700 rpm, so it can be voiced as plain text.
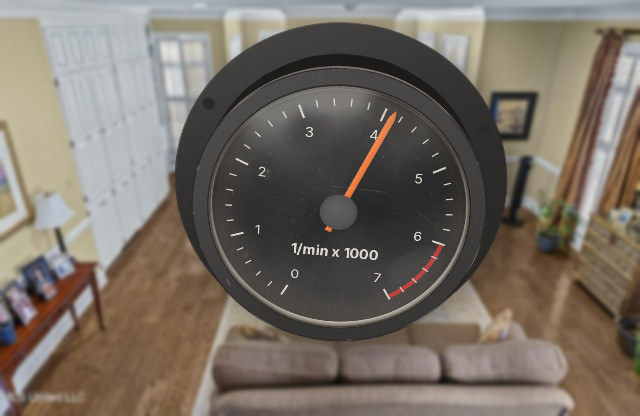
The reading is 4100 rpm
